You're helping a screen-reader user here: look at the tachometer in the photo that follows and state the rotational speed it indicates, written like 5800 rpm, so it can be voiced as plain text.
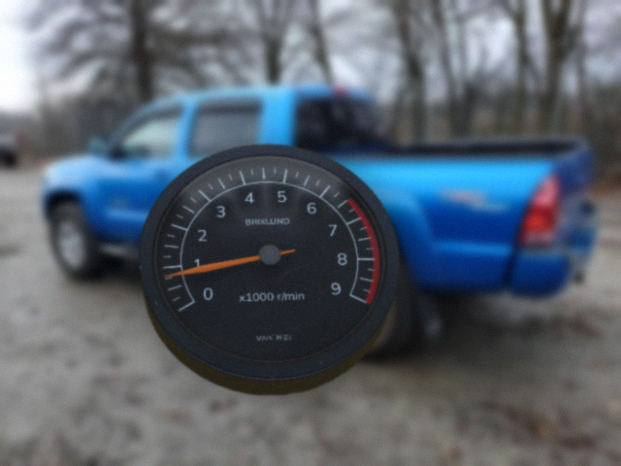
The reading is 750 rpm
